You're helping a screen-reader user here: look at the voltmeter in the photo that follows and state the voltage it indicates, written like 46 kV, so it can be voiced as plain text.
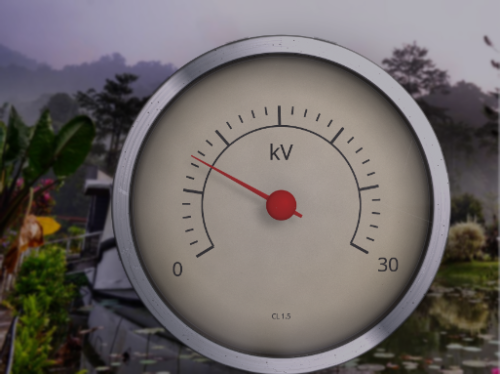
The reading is 7.5 kV
